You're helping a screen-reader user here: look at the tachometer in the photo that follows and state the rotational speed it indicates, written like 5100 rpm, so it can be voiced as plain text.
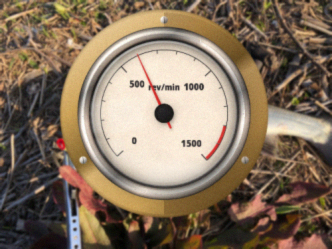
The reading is 600 rpm
